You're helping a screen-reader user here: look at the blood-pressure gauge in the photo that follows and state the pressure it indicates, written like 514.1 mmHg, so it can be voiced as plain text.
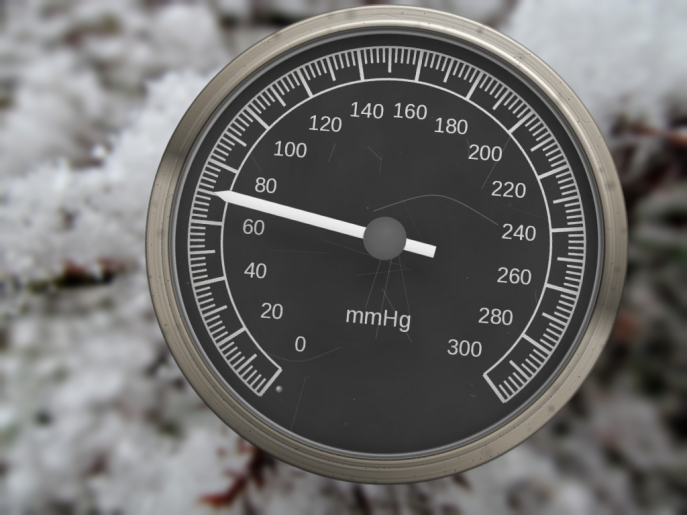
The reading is 70 mmHg
